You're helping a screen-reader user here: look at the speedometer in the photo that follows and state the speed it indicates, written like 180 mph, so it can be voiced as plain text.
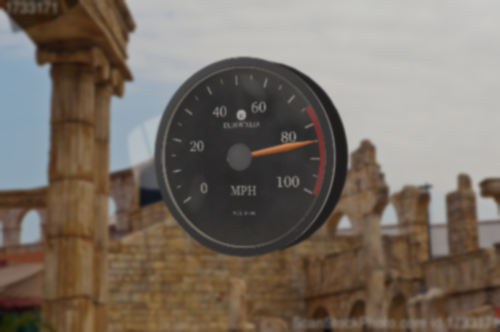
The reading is 85 mph
